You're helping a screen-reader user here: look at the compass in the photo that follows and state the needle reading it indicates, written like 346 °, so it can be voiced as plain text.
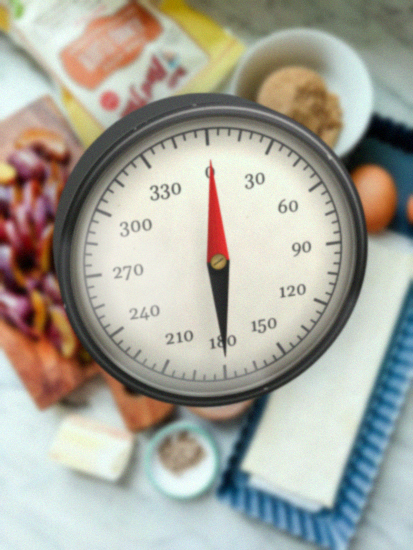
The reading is 0 °
